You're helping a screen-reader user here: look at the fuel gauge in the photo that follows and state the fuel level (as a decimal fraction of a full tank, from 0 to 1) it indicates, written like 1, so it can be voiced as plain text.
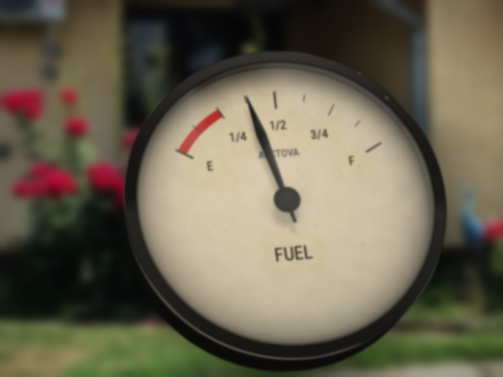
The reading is 0.375
